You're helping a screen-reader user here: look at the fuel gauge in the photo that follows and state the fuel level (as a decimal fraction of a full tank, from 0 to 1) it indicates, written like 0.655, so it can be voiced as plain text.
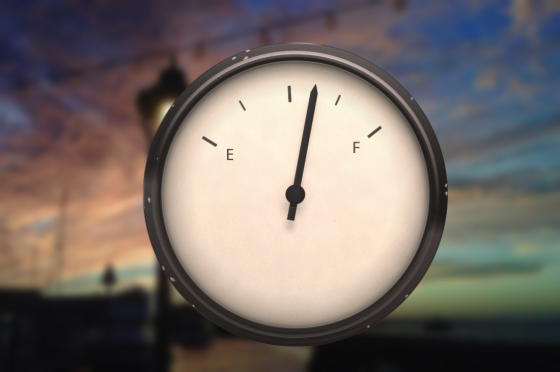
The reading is 0.625
